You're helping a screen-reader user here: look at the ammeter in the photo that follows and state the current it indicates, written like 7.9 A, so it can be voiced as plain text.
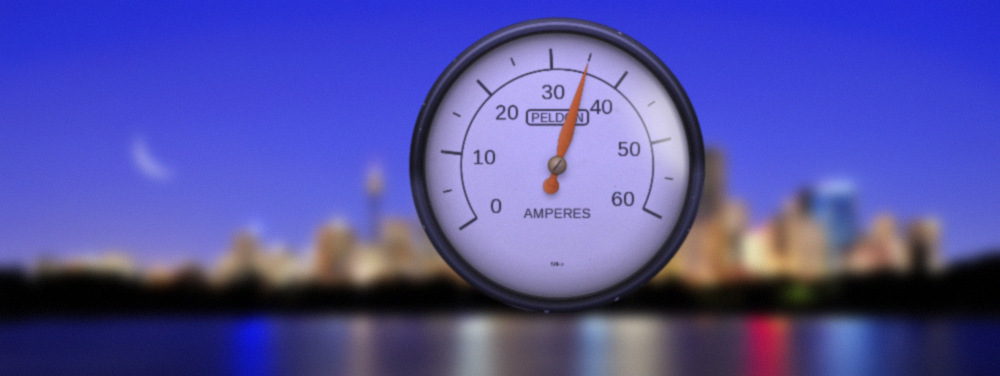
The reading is 35 A
